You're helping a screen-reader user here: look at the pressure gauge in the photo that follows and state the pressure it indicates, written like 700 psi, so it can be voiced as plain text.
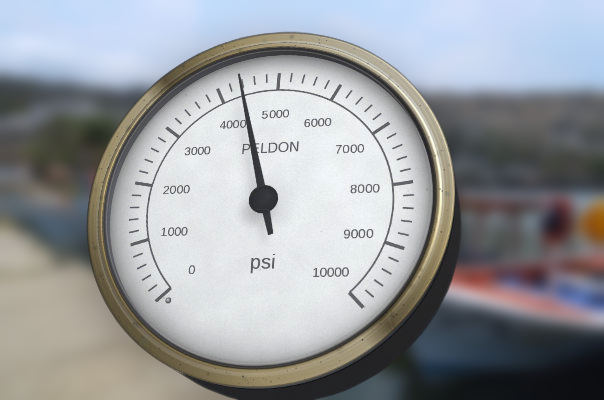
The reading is 4400 psi
